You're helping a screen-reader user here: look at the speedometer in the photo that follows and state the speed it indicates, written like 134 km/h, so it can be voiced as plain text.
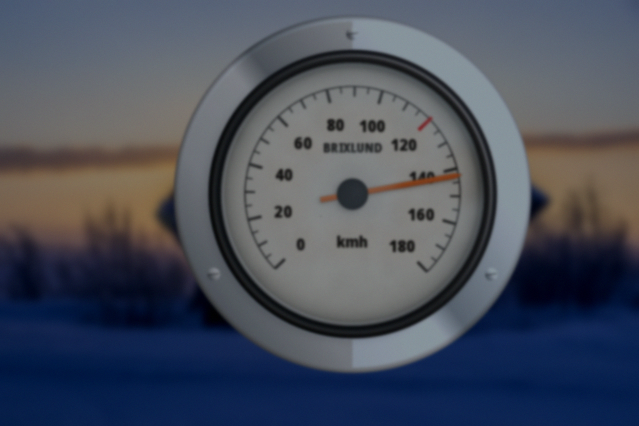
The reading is 142.5 km/h
